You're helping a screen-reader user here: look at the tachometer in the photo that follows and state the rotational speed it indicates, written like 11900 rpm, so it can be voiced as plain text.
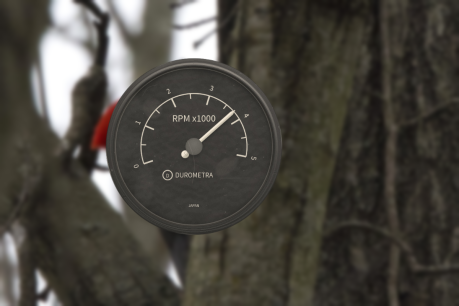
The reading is 3750 rpm
